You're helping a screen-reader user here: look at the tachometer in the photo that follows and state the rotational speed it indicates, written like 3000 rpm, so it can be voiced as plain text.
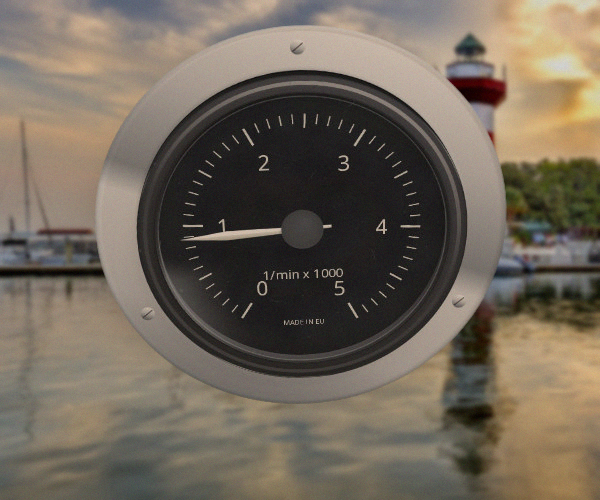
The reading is 900 rpm
